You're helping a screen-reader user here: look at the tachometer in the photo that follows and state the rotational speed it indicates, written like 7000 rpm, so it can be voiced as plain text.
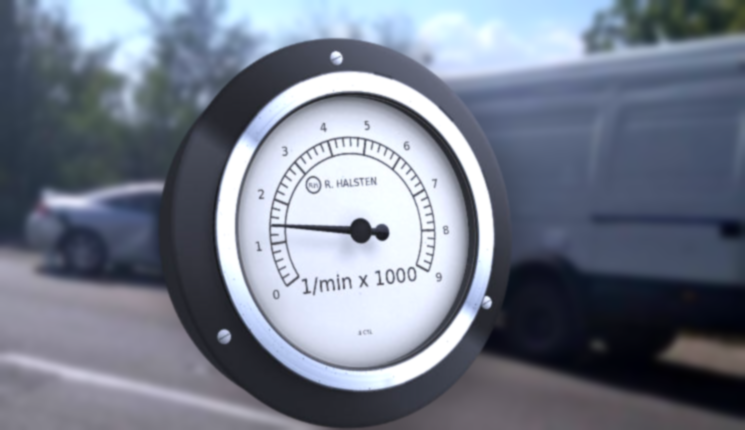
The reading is 1400 rpm
